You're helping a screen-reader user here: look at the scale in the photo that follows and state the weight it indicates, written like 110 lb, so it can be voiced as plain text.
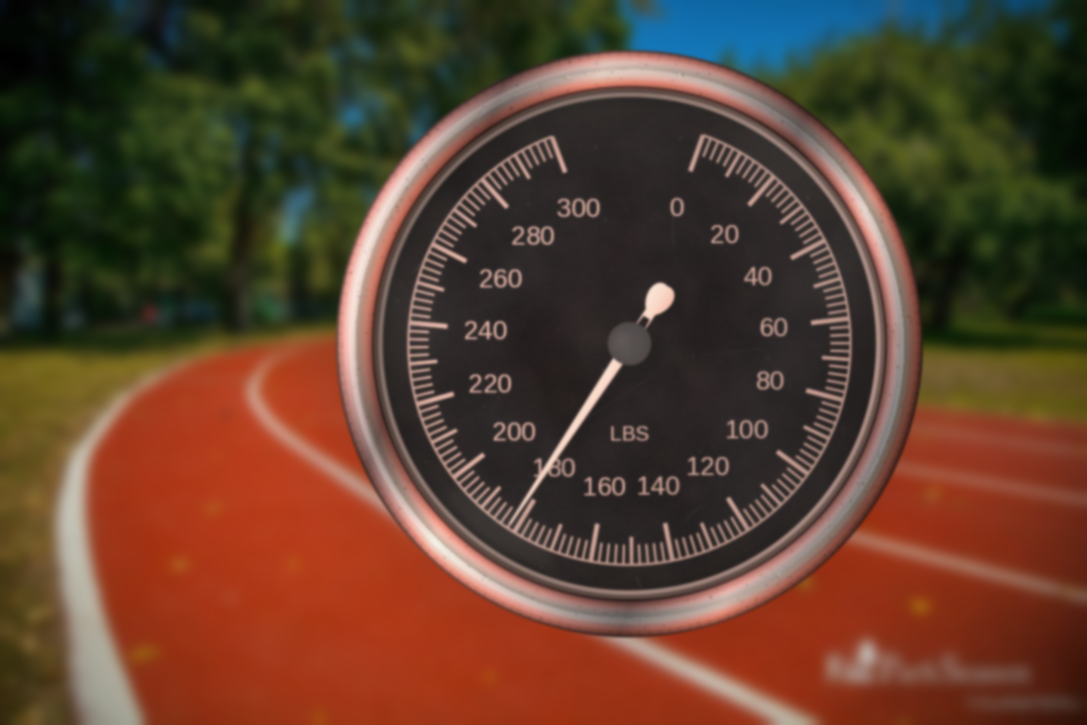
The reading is 182 lb
